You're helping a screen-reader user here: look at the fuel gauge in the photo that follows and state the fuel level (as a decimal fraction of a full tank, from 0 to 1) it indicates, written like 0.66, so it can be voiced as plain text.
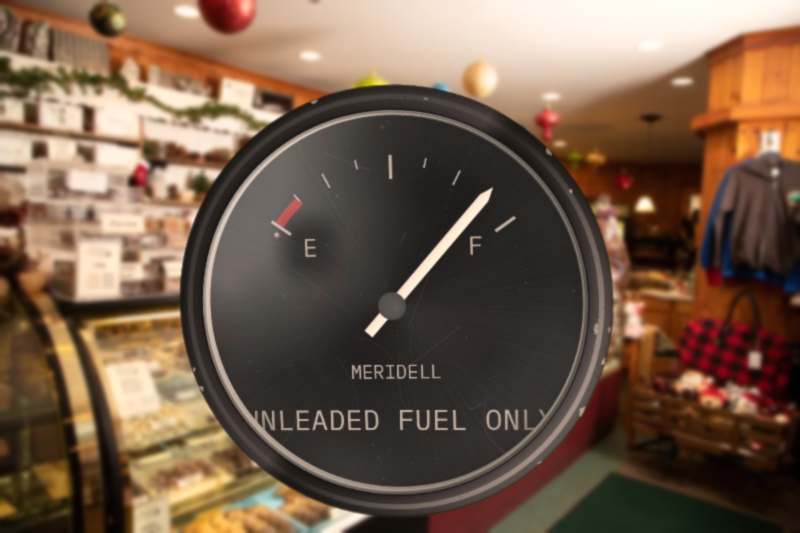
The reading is 0.875
